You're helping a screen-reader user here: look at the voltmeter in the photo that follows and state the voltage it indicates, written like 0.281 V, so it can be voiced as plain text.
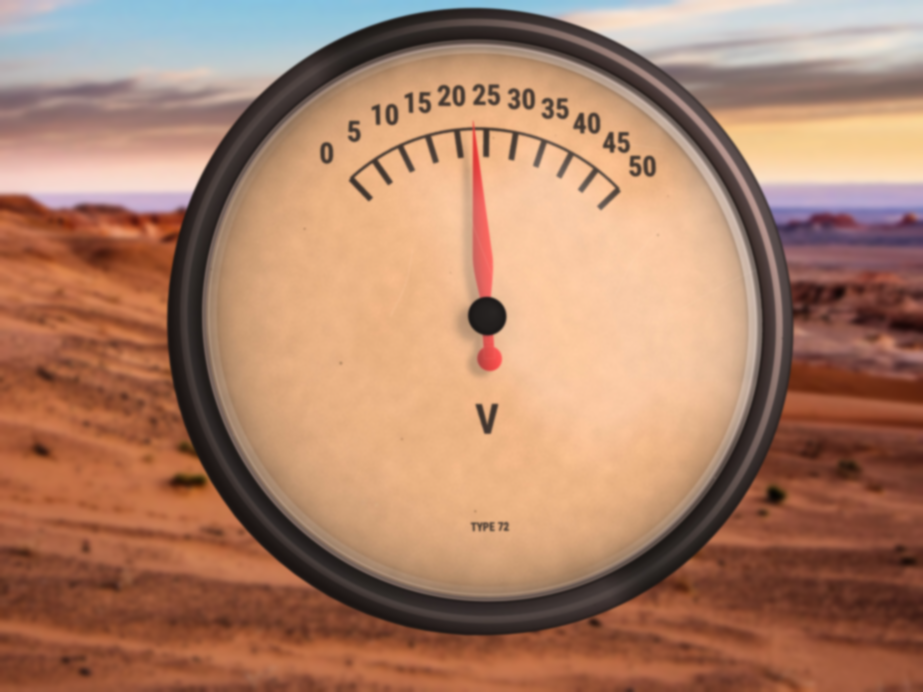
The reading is 22.5 V
